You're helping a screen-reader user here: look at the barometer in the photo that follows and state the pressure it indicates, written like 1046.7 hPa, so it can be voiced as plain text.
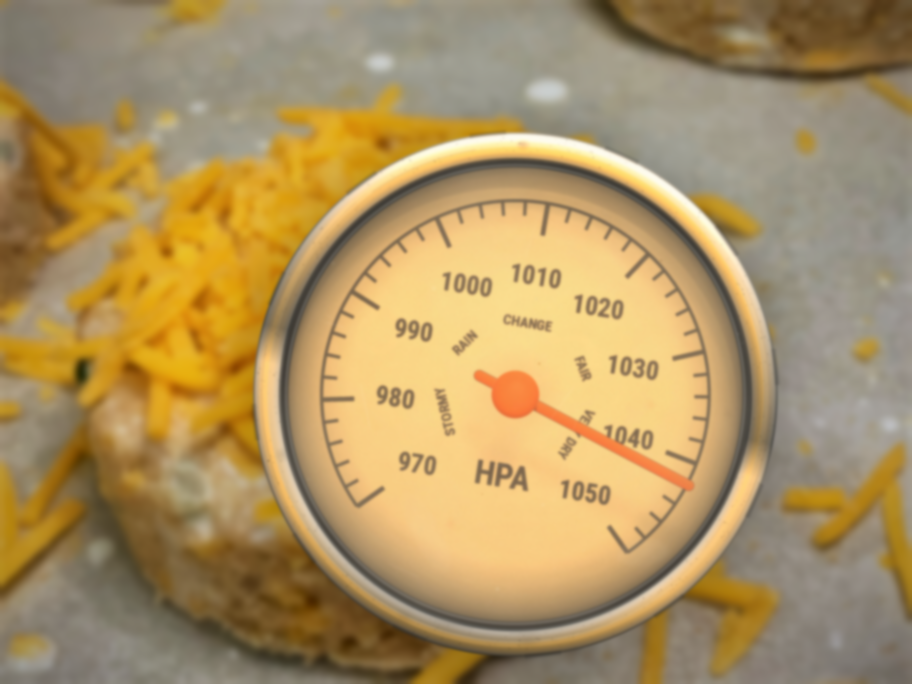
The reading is 1042 hPa
